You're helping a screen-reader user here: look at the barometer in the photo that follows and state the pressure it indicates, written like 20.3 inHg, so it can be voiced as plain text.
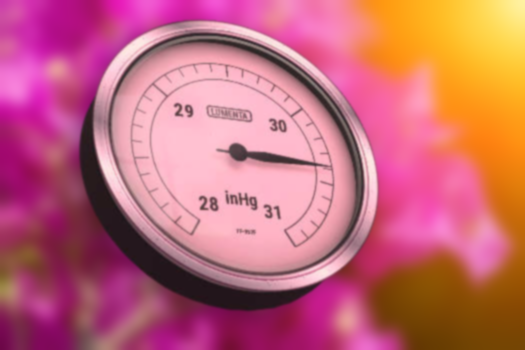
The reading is 30.4 inHg
